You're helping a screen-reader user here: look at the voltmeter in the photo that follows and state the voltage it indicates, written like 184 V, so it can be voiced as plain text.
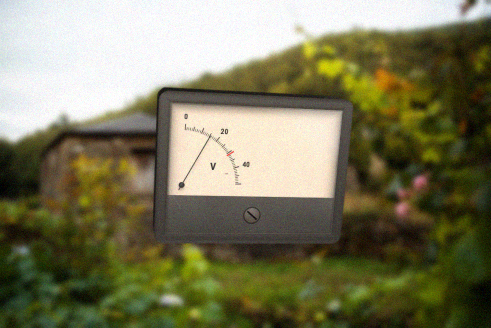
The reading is 15 V
